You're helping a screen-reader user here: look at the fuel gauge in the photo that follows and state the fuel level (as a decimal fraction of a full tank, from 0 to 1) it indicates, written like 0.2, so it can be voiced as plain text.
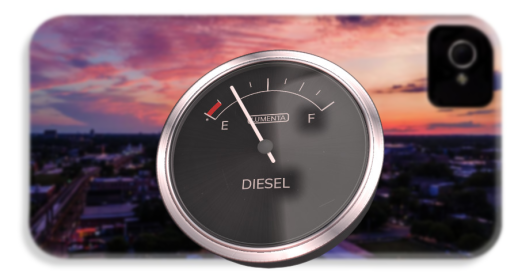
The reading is 0.25
